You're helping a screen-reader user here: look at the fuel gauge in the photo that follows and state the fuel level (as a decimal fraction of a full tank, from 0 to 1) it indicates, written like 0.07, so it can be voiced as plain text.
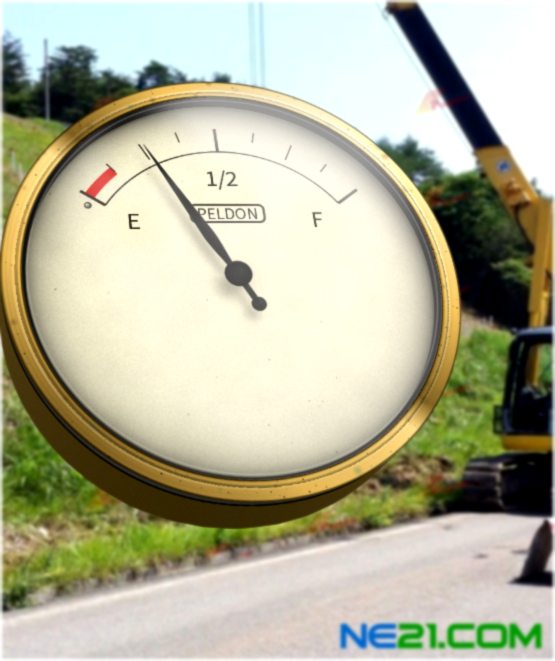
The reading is 0.25
